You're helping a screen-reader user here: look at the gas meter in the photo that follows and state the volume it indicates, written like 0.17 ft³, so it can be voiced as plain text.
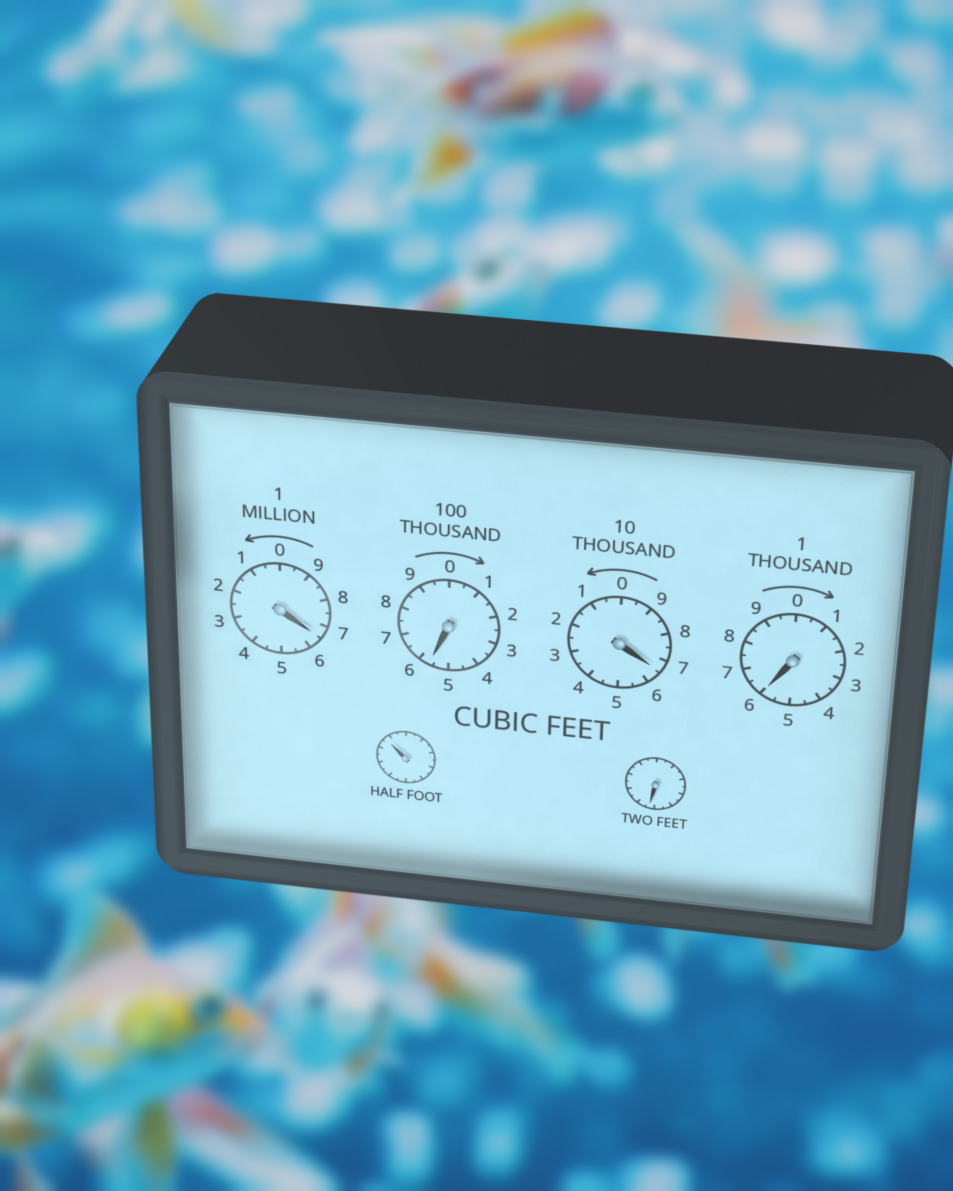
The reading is 656600 ft³
